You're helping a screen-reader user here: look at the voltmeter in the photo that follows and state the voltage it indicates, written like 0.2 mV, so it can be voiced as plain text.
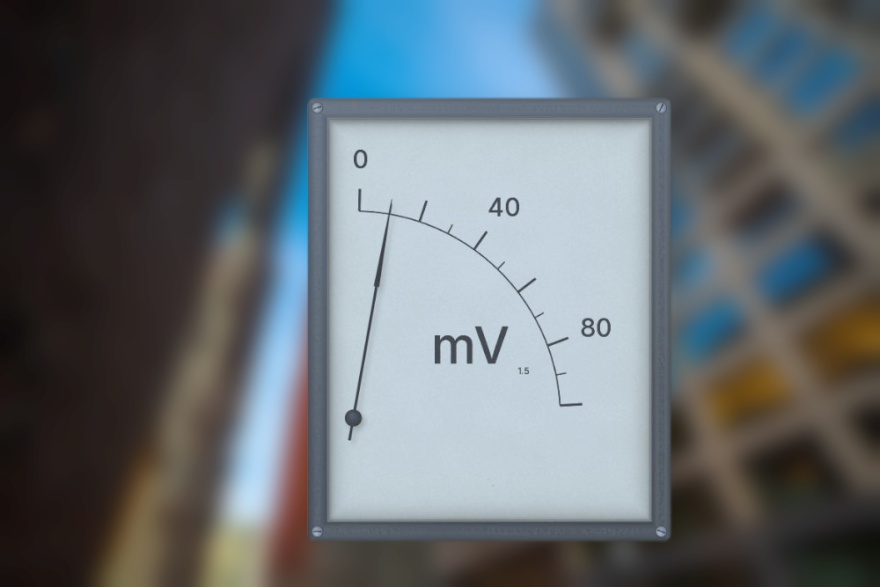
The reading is 10 mV
